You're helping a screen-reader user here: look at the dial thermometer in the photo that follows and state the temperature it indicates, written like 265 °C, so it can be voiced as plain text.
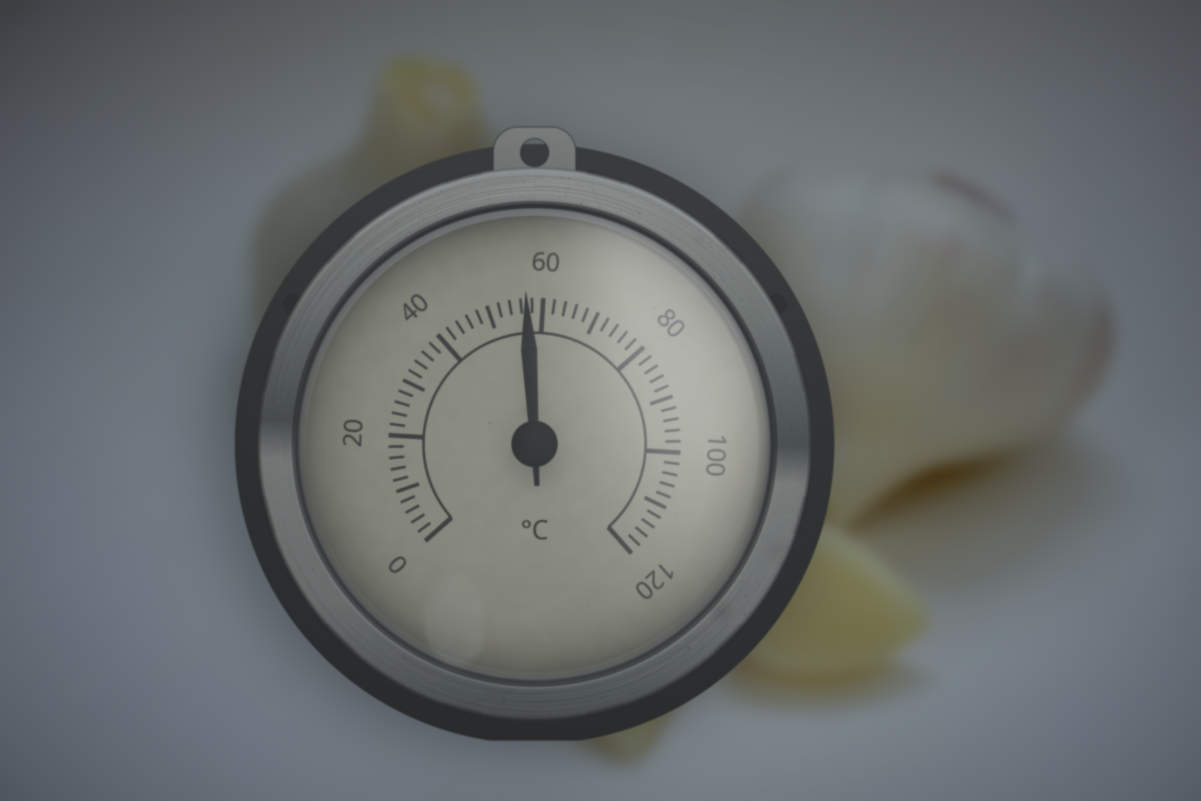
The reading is 57 °C
